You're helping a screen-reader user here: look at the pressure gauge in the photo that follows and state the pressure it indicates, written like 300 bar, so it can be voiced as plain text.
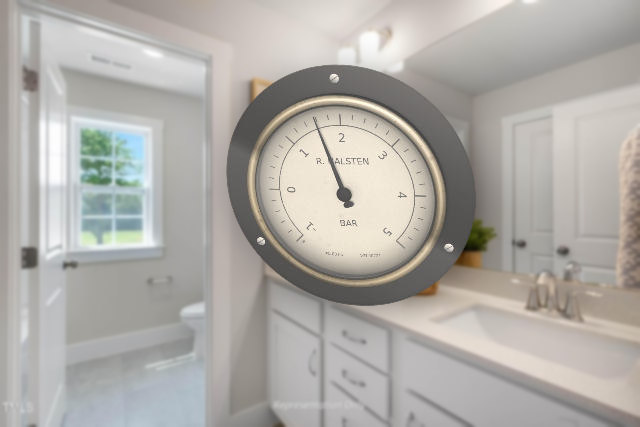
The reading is 1.6 bar
